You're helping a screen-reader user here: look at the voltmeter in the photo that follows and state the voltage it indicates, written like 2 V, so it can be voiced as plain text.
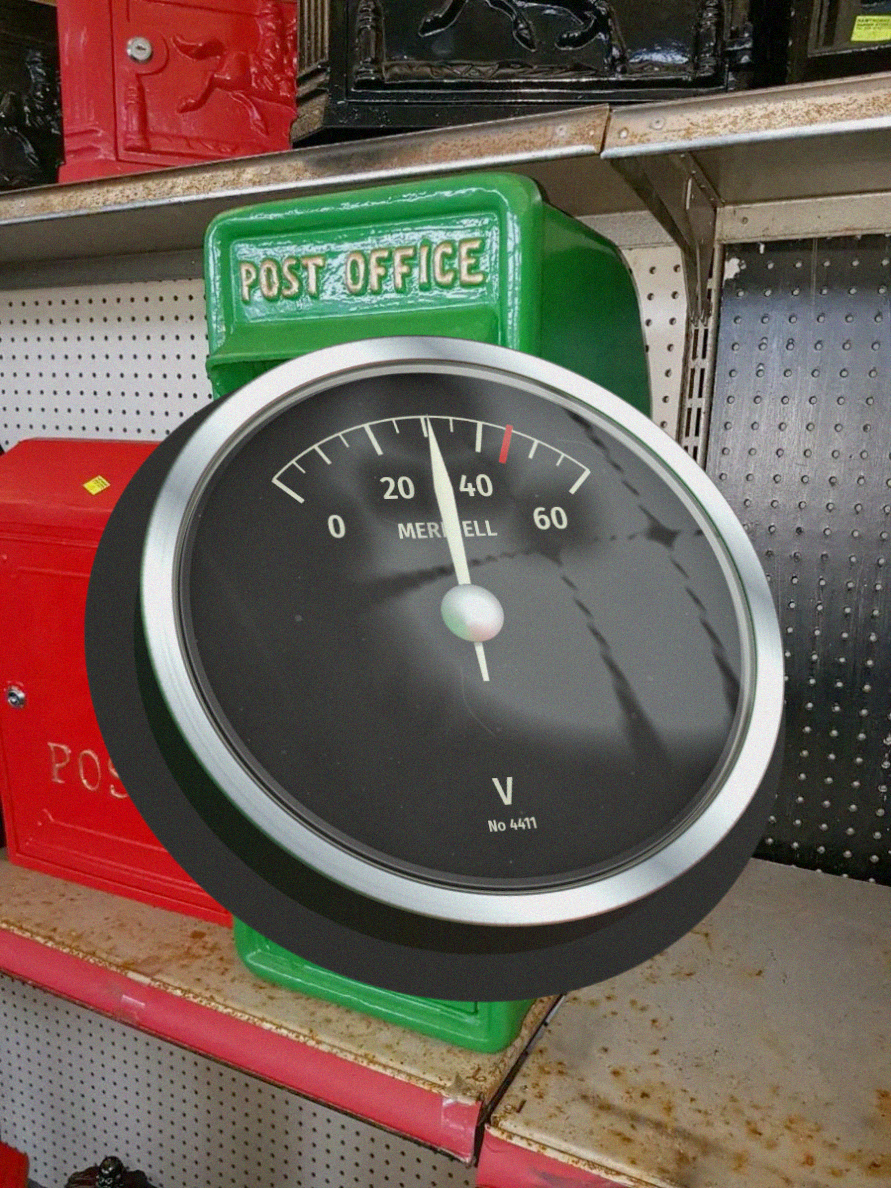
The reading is 30 V
